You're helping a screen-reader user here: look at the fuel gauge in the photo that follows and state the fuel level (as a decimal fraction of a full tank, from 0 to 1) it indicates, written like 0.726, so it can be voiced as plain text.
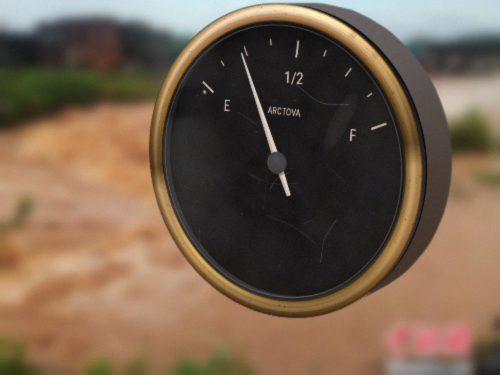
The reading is 0.25
